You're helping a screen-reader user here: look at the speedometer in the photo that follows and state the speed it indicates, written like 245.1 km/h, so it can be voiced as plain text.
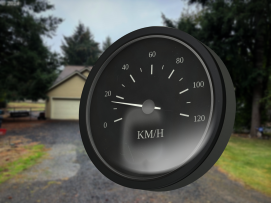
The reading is 15 km/h
